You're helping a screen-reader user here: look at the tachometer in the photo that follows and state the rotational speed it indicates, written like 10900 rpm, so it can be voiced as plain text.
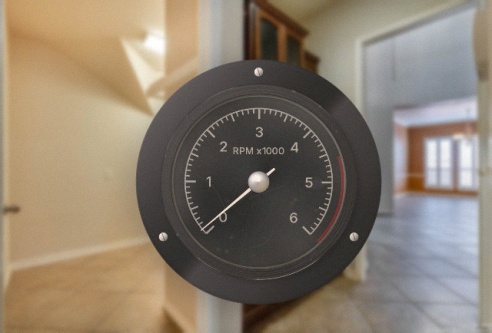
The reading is 100 rpm
